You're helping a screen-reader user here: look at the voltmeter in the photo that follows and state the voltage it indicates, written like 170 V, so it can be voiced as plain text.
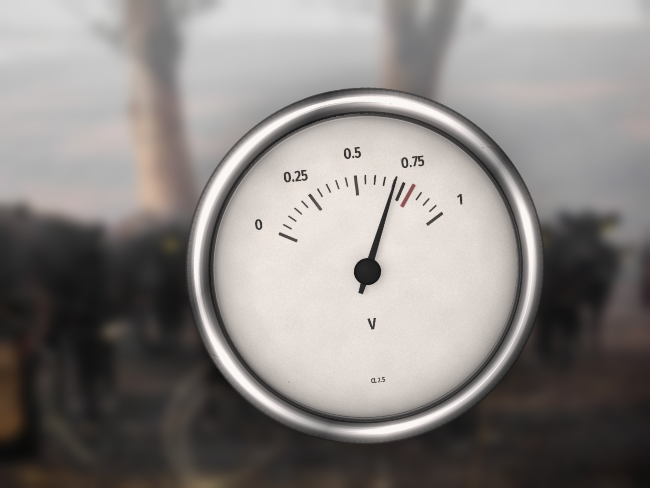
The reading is 0.7 V
